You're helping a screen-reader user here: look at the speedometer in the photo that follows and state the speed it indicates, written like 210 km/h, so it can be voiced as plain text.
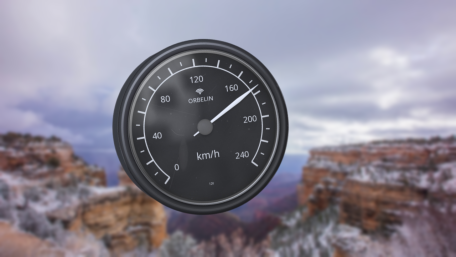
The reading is 175 km/h
